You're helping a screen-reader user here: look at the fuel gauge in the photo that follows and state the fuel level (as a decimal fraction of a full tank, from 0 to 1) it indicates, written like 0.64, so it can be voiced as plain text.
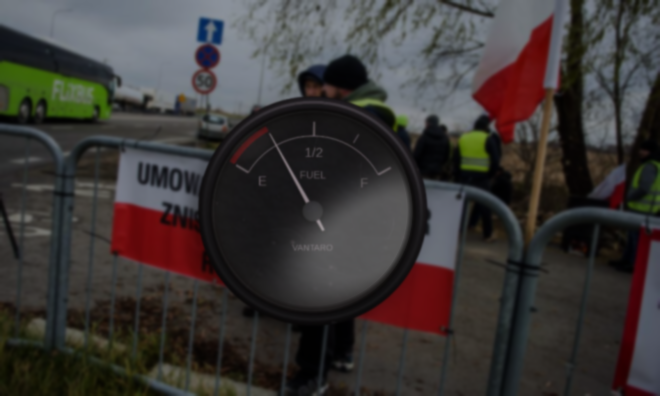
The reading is 0.25
